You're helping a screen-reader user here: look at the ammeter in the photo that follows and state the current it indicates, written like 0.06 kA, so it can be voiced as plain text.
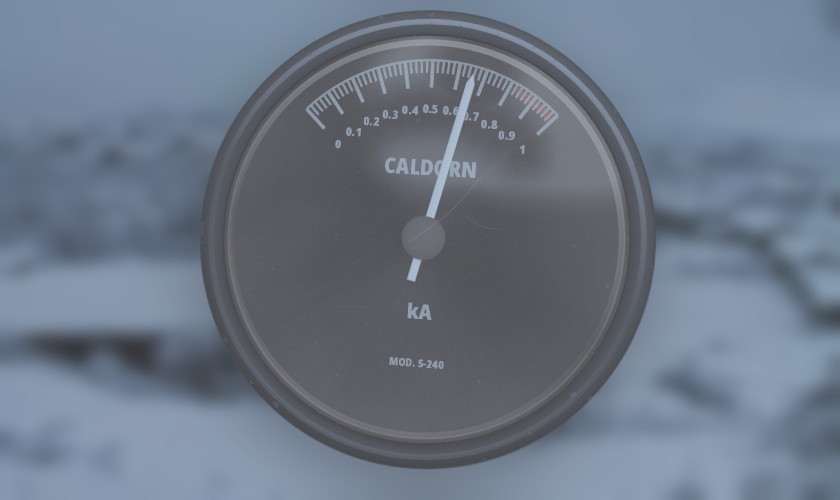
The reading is 0.66 kA
